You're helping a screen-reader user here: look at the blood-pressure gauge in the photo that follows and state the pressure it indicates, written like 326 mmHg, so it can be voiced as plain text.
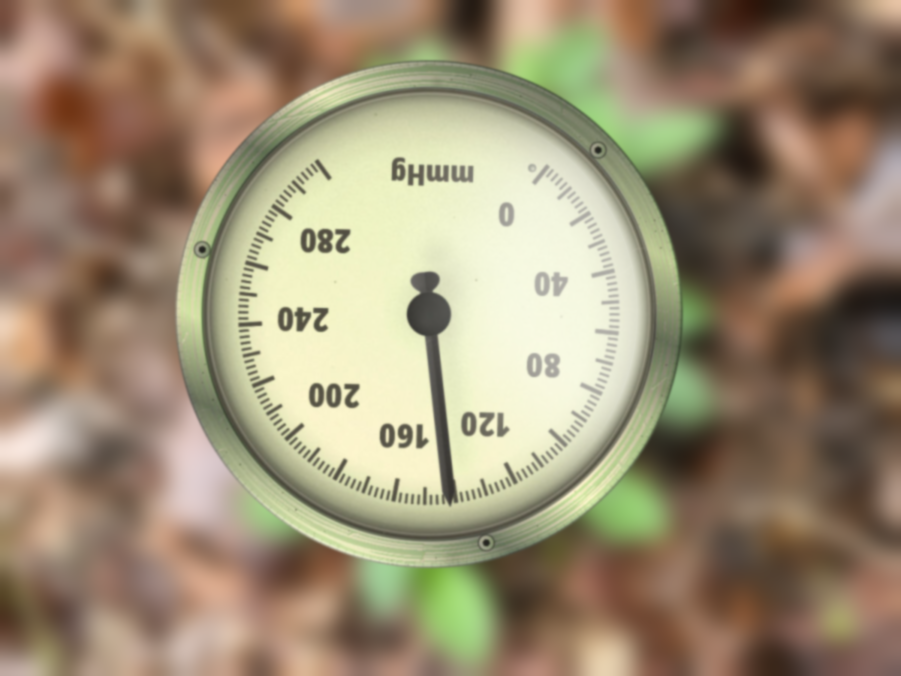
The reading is 142 mmHg
